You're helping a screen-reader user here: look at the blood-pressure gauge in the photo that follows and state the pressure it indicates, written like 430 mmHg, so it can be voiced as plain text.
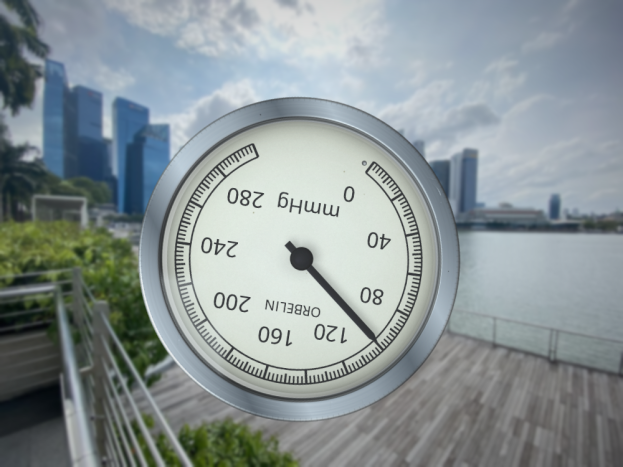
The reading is 100 mmHg
